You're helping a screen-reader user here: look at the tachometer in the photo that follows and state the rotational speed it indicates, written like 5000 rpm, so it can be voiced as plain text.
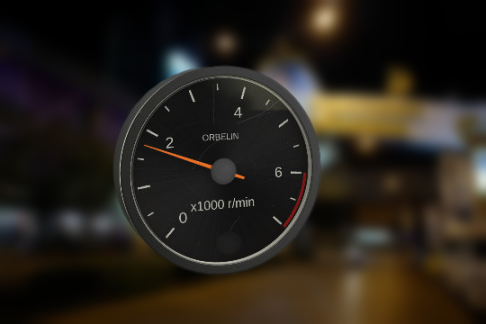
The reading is 1750 rpm
